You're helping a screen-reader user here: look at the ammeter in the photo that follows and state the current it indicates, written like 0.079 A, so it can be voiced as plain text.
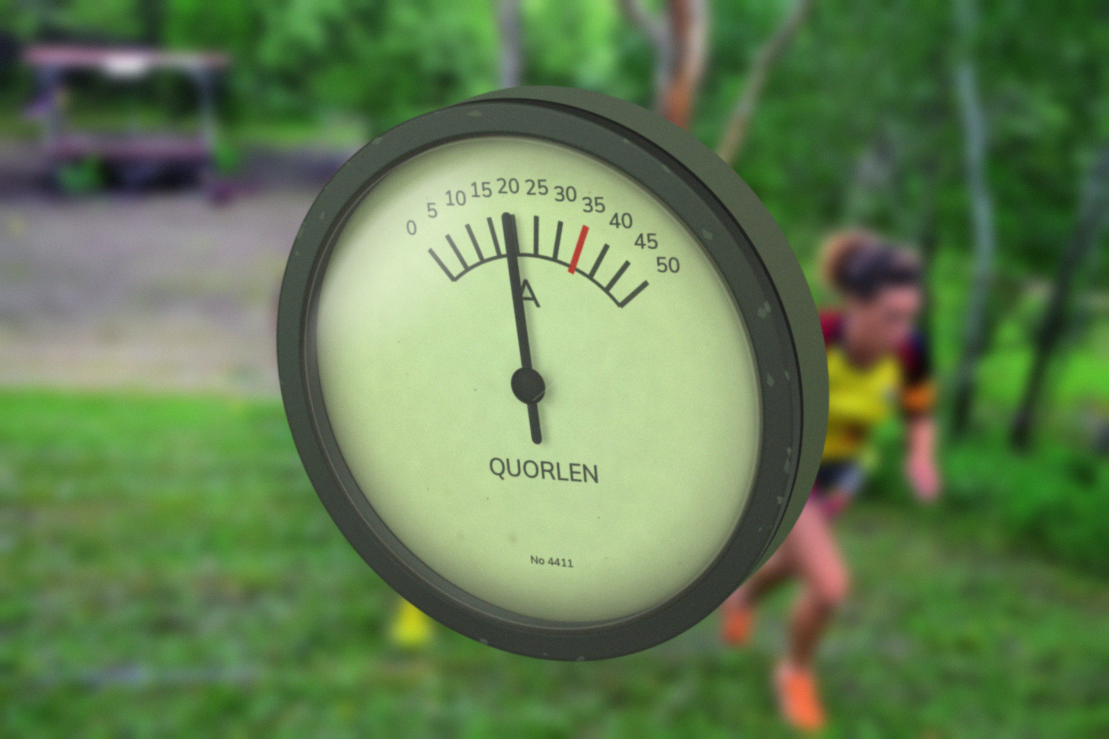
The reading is 20 A
